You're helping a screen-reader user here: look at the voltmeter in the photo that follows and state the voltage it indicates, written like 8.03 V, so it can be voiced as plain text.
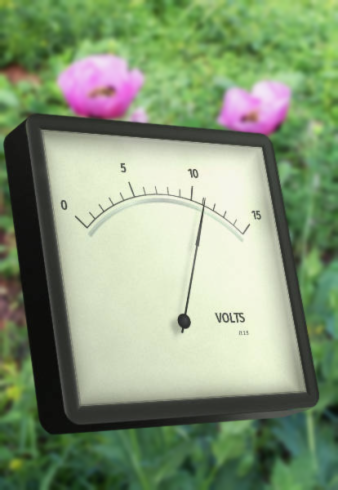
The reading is 11 V
